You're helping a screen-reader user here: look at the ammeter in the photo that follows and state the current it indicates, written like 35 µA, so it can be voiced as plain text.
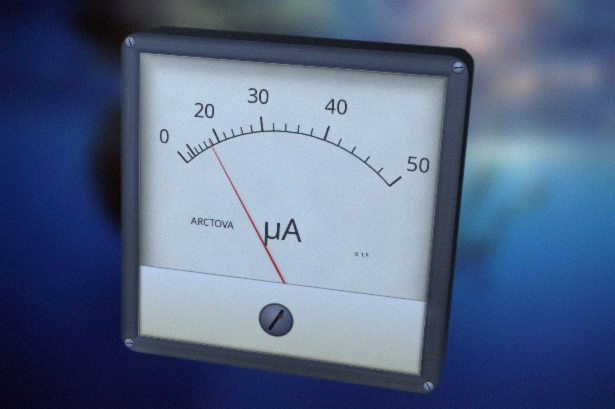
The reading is 18 µA
